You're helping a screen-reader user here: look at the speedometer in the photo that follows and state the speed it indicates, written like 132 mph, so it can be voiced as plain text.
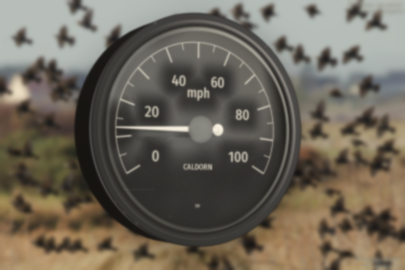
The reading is 12.5 mph
